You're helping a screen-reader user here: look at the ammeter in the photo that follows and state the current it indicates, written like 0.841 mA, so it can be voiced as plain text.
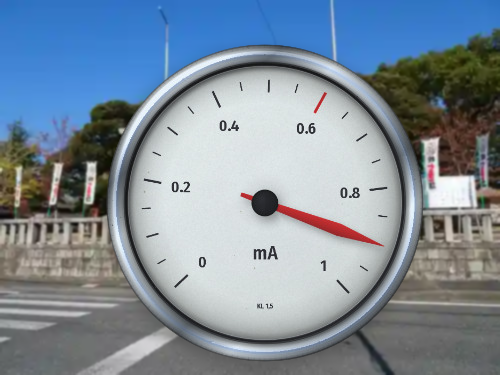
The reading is 0.9 mA
